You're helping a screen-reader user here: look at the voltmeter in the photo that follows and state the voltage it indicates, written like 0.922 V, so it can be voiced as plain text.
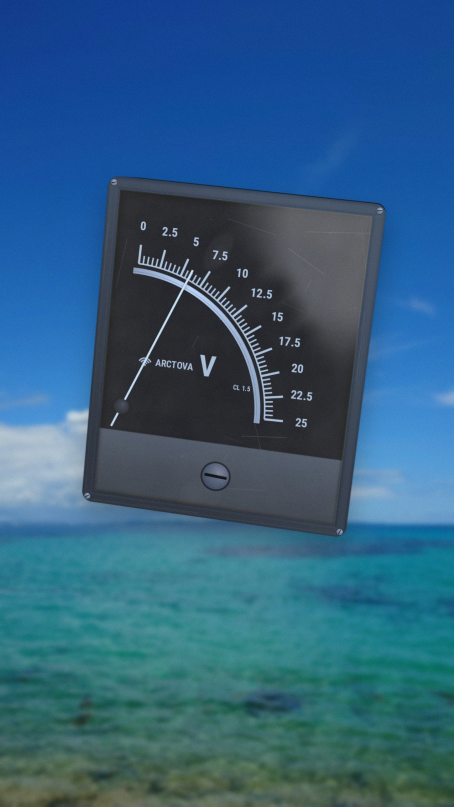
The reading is 6 V
